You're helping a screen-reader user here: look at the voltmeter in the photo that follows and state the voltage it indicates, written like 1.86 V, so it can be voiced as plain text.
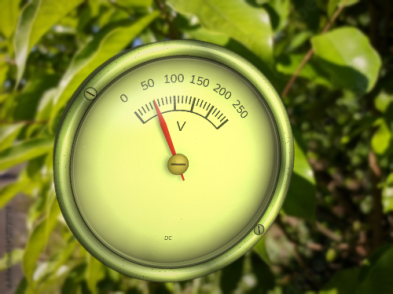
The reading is 50 V
